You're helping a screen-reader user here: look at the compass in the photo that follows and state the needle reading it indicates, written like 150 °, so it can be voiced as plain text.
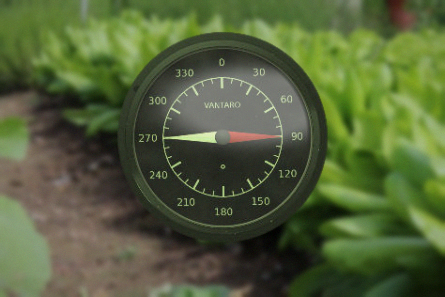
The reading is 90 °
